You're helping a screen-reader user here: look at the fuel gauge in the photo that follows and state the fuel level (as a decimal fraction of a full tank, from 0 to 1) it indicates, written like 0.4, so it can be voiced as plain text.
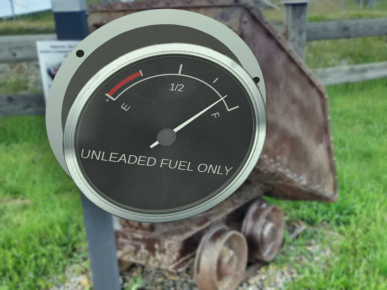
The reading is 0.875
